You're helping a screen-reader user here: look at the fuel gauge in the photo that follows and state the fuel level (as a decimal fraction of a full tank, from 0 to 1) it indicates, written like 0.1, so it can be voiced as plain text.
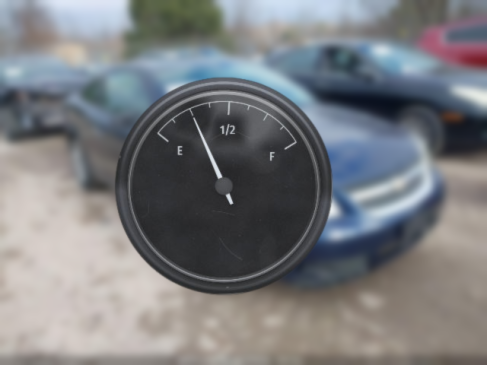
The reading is 0.25
